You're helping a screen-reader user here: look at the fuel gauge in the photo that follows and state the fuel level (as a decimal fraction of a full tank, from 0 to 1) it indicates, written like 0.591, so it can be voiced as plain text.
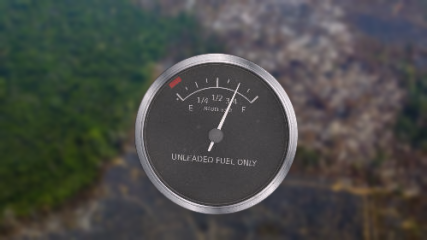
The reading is 0.75
